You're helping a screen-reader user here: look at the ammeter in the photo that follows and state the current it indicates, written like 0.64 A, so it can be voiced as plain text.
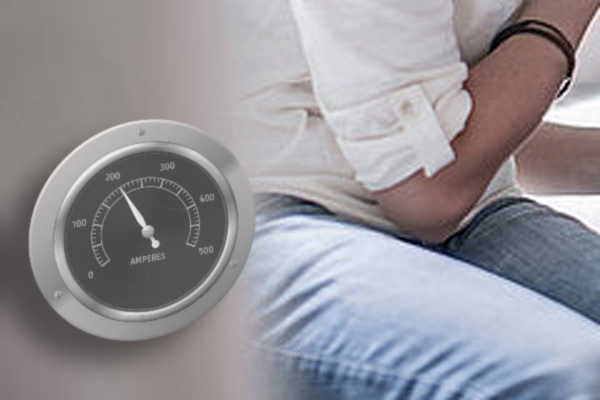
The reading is 200 A
